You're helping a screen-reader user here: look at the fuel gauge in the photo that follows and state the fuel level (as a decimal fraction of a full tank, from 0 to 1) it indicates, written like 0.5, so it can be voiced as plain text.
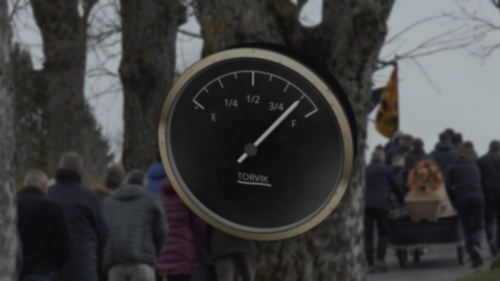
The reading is 0.875
